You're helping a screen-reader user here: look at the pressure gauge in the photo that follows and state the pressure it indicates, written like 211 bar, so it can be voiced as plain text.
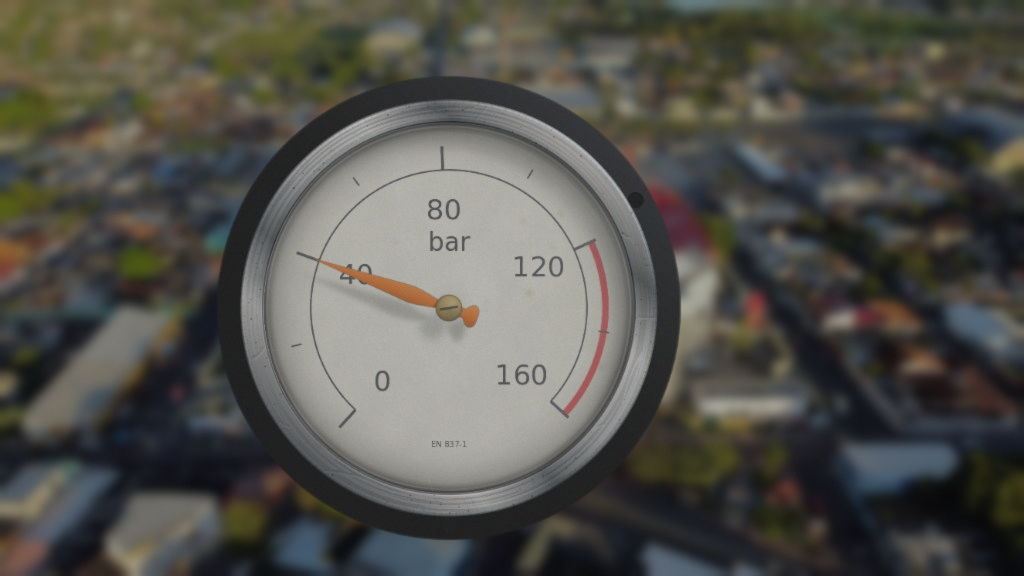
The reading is 40 bar
